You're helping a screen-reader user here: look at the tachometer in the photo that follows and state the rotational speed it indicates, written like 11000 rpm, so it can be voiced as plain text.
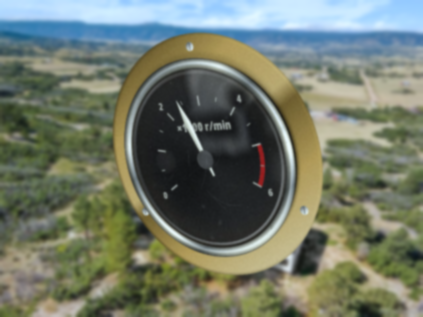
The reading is 2500 rpm
